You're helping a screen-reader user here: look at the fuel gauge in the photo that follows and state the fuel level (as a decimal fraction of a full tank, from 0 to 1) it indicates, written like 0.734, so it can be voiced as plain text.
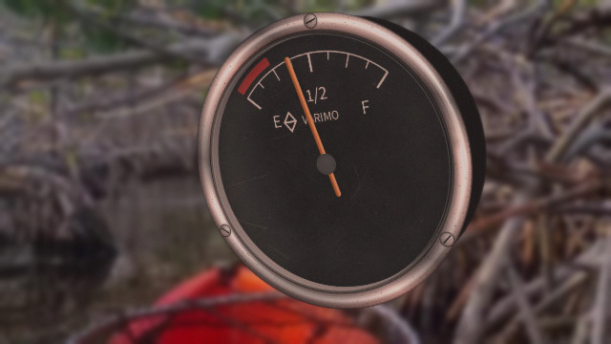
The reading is 0.375
